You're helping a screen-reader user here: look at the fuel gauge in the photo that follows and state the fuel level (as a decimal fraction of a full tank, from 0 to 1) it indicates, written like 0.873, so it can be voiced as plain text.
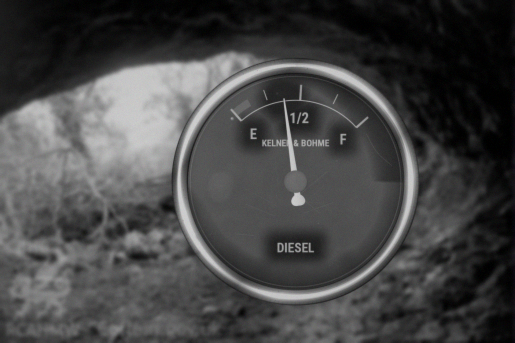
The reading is 0.375
